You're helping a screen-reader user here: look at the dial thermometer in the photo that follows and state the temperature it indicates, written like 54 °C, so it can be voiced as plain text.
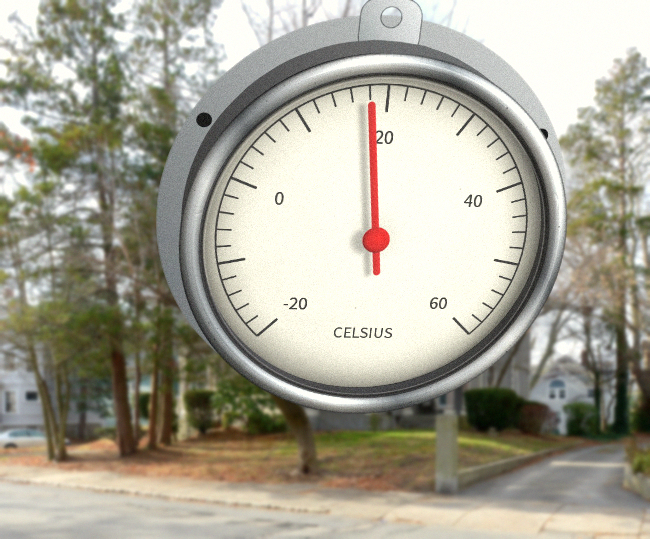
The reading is 18 °C
